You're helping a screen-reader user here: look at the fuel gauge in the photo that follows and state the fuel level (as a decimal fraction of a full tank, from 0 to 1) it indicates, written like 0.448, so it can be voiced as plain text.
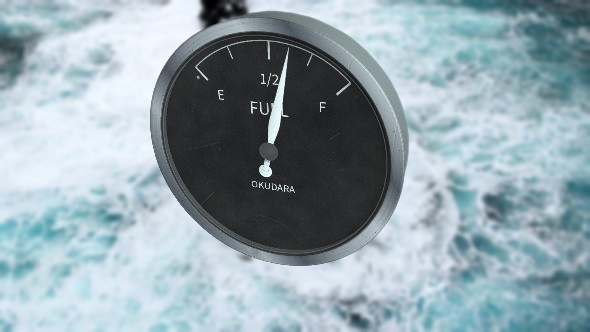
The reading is 0.625
